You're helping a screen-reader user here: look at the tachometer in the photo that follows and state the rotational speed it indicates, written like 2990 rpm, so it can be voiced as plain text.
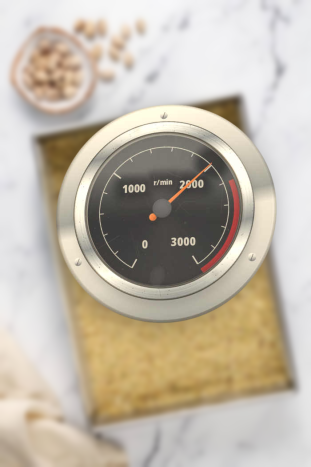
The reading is 2000 rpm
